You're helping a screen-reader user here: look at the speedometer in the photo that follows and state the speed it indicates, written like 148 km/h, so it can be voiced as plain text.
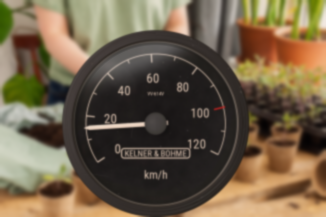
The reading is 15 km/h
